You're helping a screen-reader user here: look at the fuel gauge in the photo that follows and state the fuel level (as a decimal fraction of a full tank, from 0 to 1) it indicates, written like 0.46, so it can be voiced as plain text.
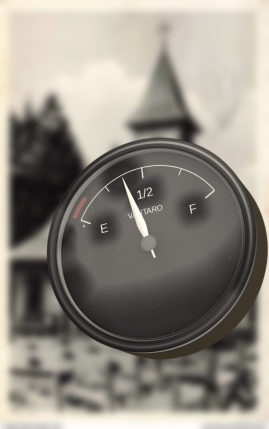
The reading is 0.375
